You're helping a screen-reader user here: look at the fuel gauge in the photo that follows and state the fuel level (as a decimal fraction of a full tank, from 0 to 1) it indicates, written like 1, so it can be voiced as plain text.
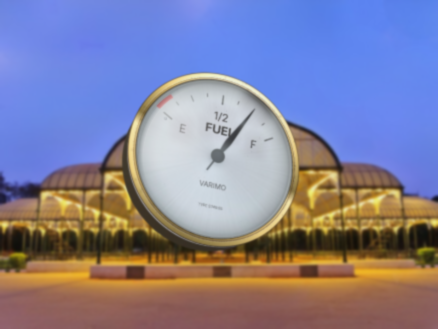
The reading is 0.75
